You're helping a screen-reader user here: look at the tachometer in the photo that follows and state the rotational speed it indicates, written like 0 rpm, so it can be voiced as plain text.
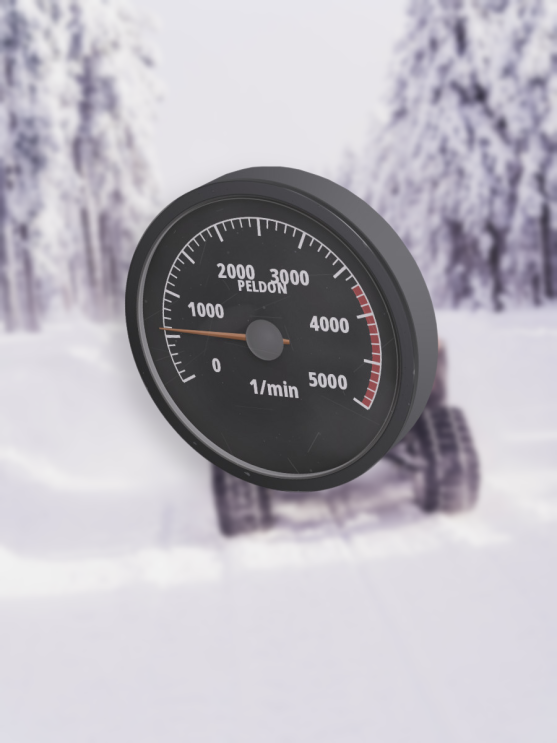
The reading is 600 rpm
